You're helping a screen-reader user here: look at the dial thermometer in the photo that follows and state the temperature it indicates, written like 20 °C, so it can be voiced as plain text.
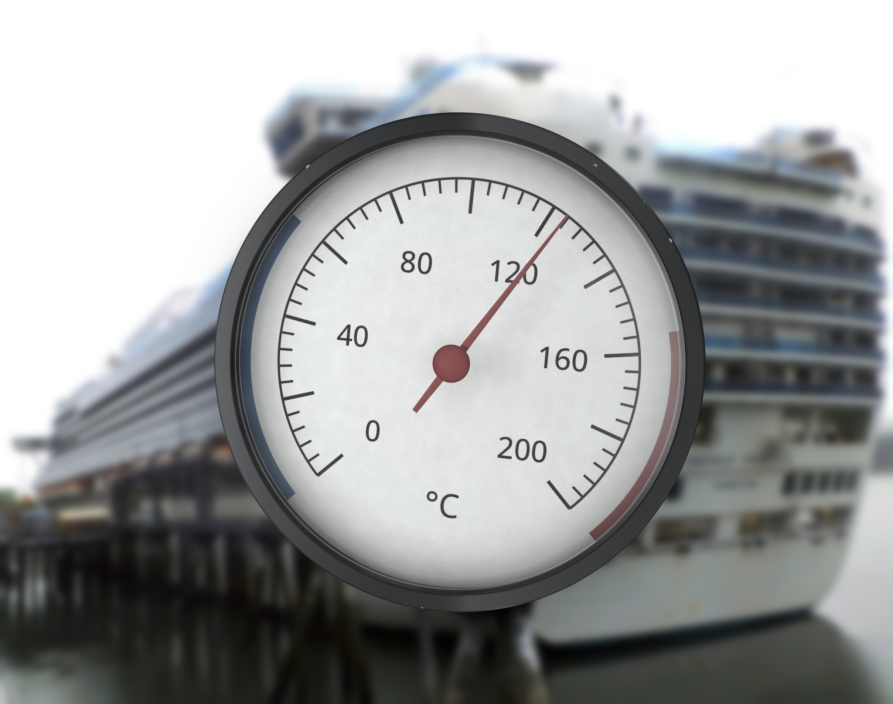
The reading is 124 °C
